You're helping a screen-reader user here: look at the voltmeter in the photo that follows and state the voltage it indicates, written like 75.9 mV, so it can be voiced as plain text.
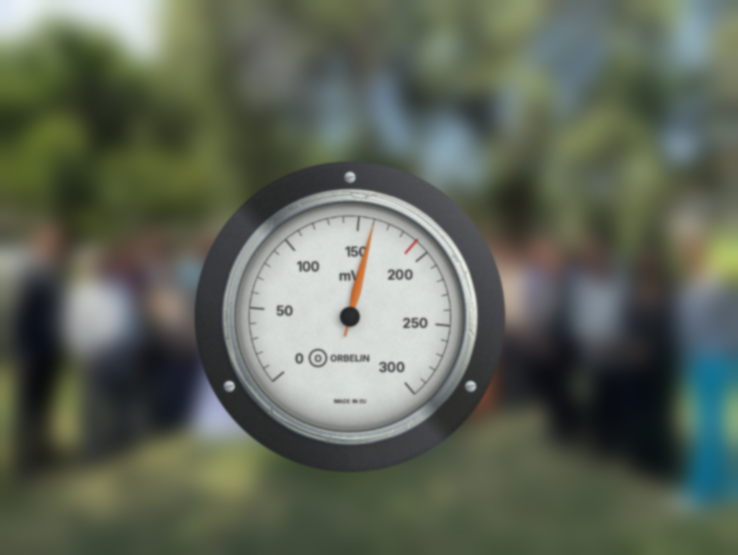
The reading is 160 mV
